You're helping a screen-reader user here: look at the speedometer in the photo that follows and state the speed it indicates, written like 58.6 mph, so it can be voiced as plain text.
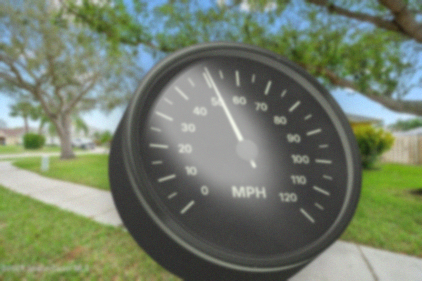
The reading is 50 mph
